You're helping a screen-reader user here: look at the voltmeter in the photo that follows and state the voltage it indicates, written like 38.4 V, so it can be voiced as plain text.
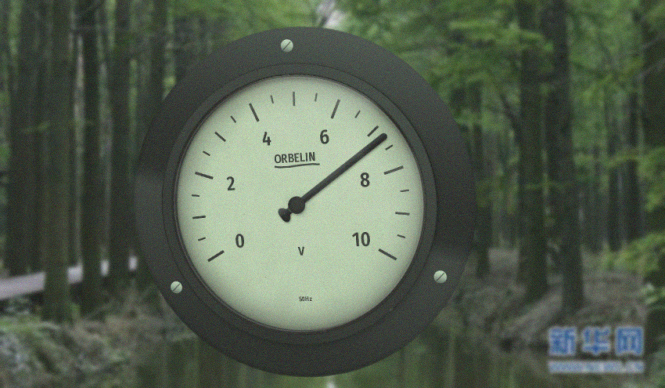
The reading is 7.25 V
